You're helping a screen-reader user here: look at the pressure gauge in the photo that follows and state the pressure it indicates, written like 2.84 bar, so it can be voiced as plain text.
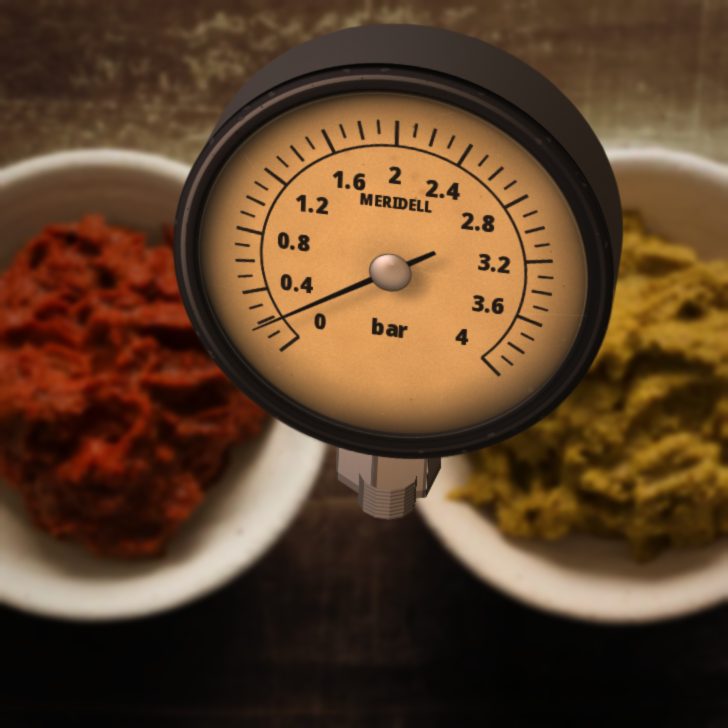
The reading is 0.2 bar
